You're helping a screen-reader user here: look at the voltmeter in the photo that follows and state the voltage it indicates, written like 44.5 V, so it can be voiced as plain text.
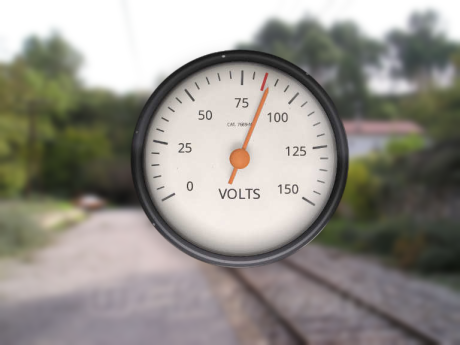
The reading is 87.5 V
